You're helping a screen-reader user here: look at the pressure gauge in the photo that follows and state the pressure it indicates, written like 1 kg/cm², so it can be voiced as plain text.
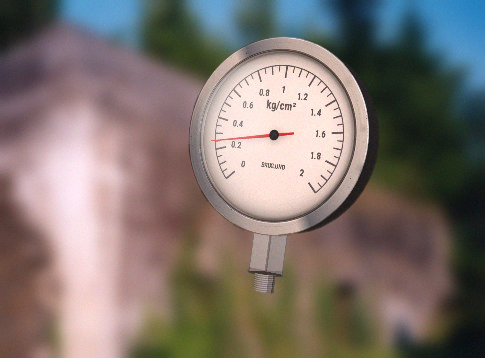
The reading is 0.25 kg/cm²
